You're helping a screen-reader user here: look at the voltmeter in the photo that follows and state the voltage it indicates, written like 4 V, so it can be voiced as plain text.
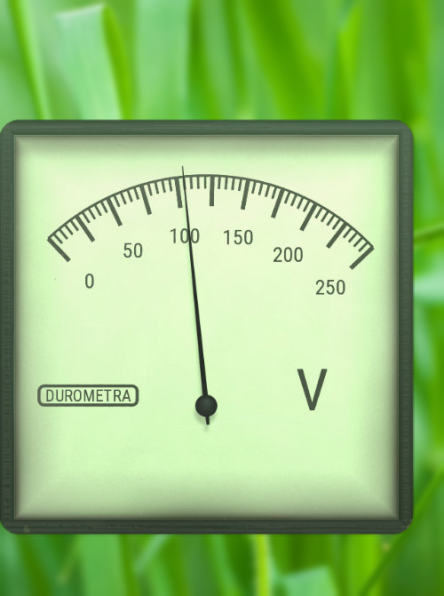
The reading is 105 V
